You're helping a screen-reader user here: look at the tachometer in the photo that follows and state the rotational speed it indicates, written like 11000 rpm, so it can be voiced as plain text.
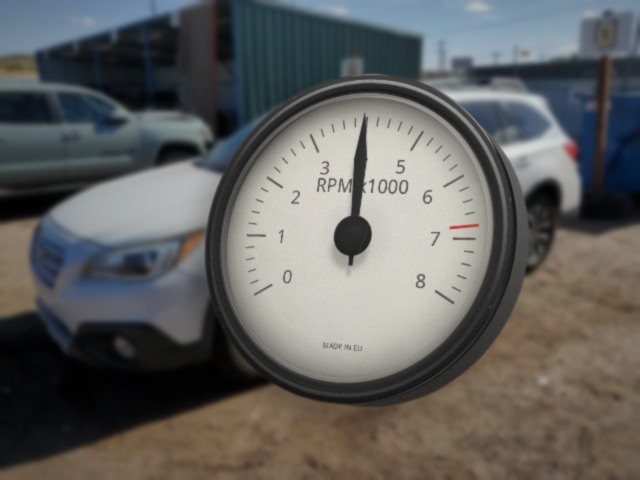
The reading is 4000 rpm
